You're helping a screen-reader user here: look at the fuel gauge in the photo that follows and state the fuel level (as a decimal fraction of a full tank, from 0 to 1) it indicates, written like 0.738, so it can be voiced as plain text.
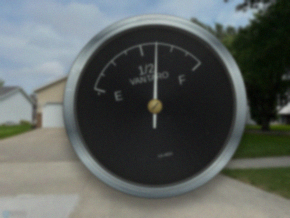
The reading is 0.625
